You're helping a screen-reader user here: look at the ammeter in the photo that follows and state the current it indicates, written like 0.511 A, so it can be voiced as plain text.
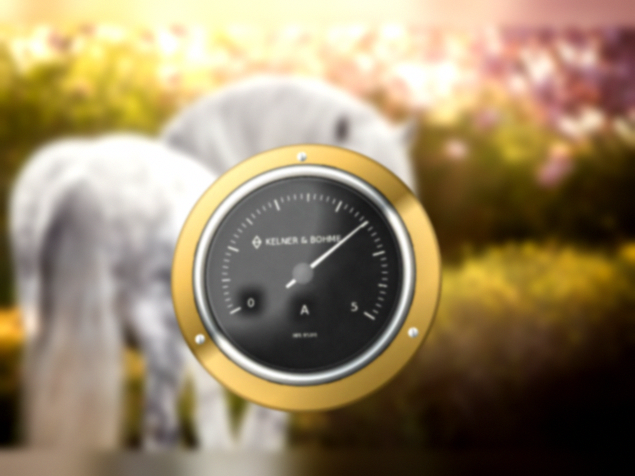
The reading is 3.5 A
